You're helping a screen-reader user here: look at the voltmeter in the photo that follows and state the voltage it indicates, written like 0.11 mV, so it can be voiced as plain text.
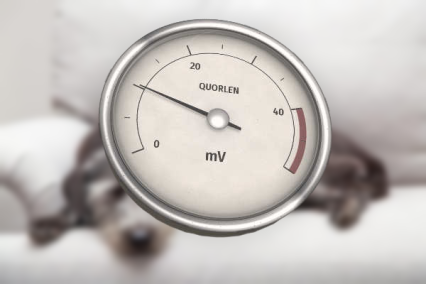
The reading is 10 mV
